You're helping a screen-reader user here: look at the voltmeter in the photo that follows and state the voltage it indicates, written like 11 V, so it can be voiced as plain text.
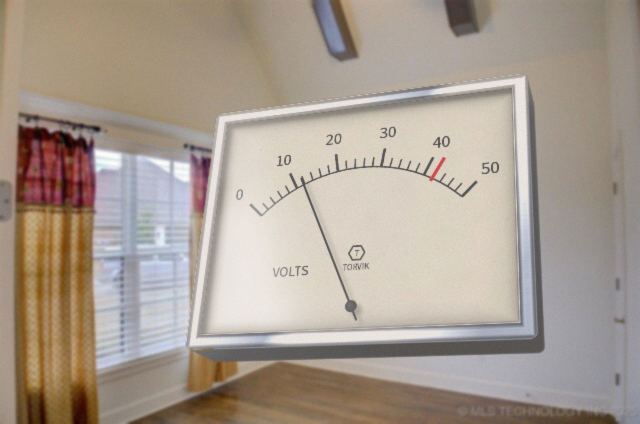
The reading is 12 V
